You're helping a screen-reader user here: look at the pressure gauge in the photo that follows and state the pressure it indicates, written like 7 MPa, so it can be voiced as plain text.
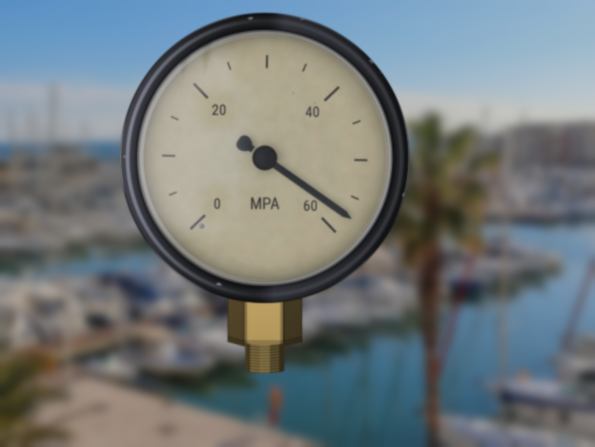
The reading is 57.5 MPa
